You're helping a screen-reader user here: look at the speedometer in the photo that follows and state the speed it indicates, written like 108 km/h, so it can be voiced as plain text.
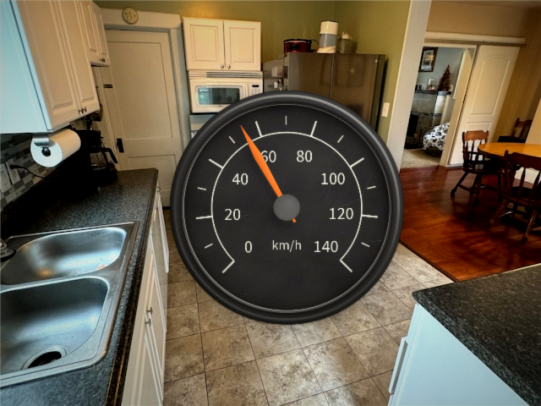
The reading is 55 km/h
